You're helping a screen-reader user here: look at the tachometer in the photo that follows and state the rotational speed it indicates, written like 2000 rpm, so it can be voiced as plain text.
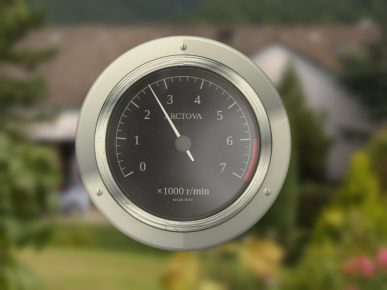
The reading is 2600 rpm
